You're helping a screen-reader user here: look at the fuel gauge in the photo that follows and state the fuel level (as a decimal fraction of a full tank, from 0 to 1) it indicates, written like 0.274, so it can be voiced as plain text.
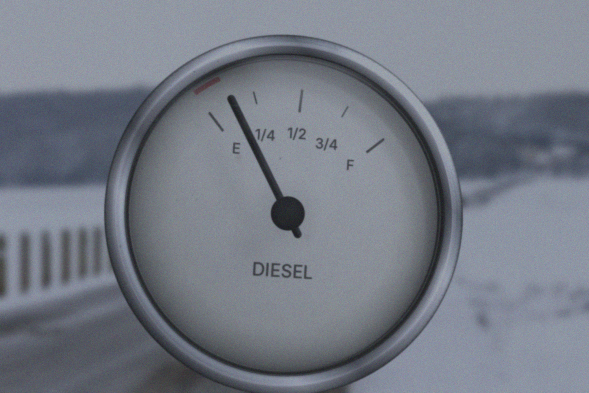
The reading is 0.125
